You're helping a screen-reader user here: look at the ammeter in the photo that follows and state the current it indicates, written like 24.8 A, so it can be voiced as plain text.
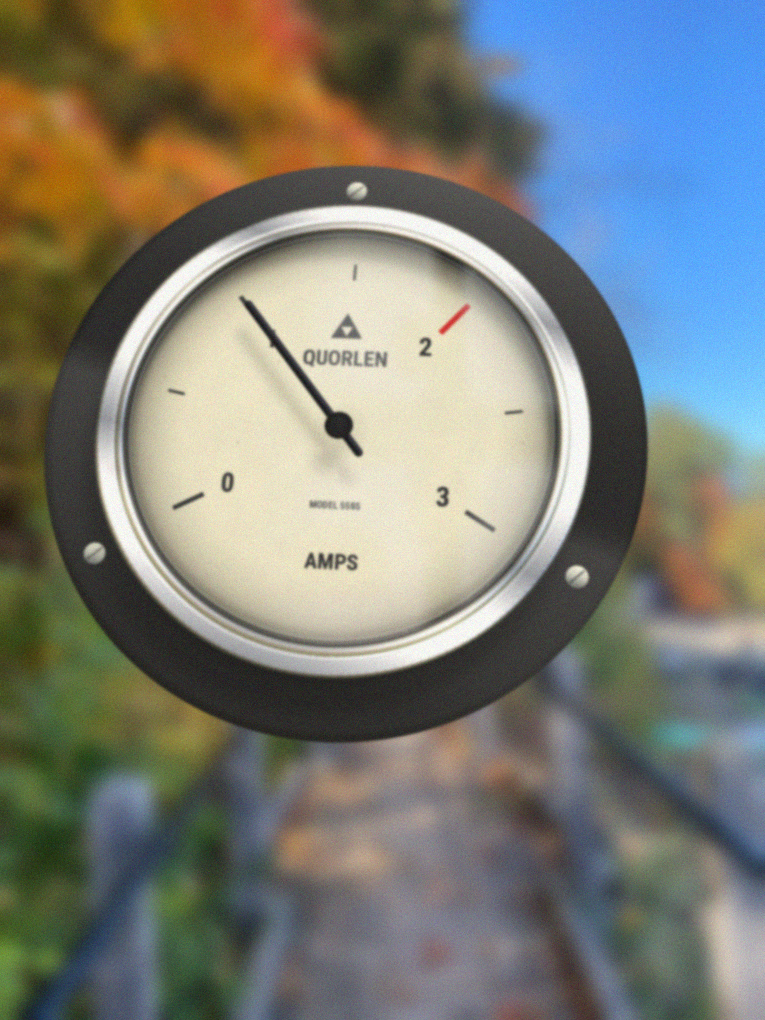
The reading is 1 A
